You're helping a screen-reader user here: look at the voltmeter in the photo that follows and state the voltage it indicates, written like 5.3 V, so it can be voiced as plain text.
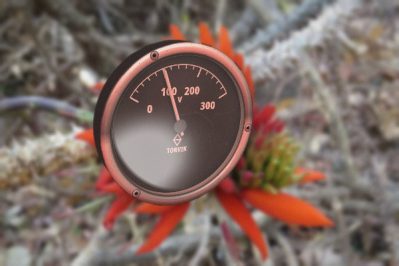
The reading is 100 V
